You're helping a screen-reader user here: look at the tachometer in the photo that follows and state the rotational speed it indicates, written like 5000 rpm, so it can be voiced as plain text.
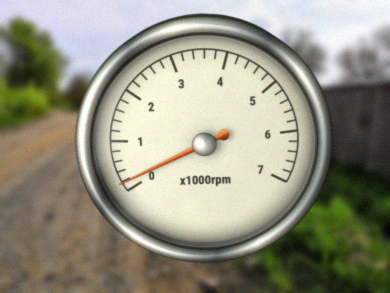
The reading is 200 rpm
